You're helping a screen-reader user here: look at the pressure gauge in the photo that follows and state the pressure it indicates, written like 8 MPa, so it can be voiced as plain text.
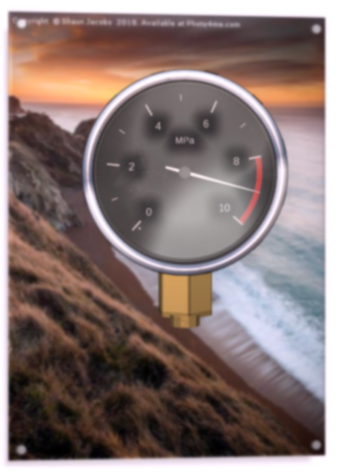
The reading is 9 MPa
